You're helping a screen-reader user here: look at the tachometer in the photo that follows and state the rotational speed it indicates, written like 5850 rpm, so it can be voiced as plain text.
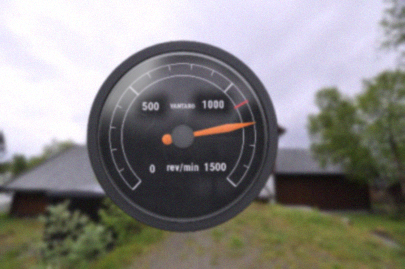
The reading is 1200 rpm
